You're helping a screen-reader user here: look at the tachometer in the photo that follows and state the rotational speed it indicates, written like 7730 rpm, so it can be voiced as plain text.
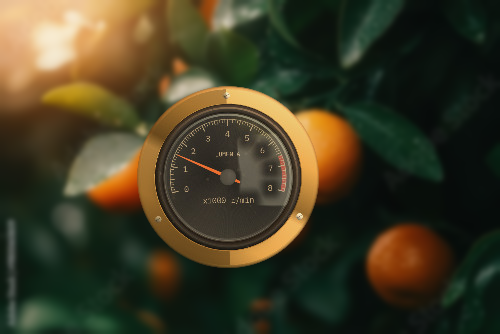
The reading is 1500 rpm
